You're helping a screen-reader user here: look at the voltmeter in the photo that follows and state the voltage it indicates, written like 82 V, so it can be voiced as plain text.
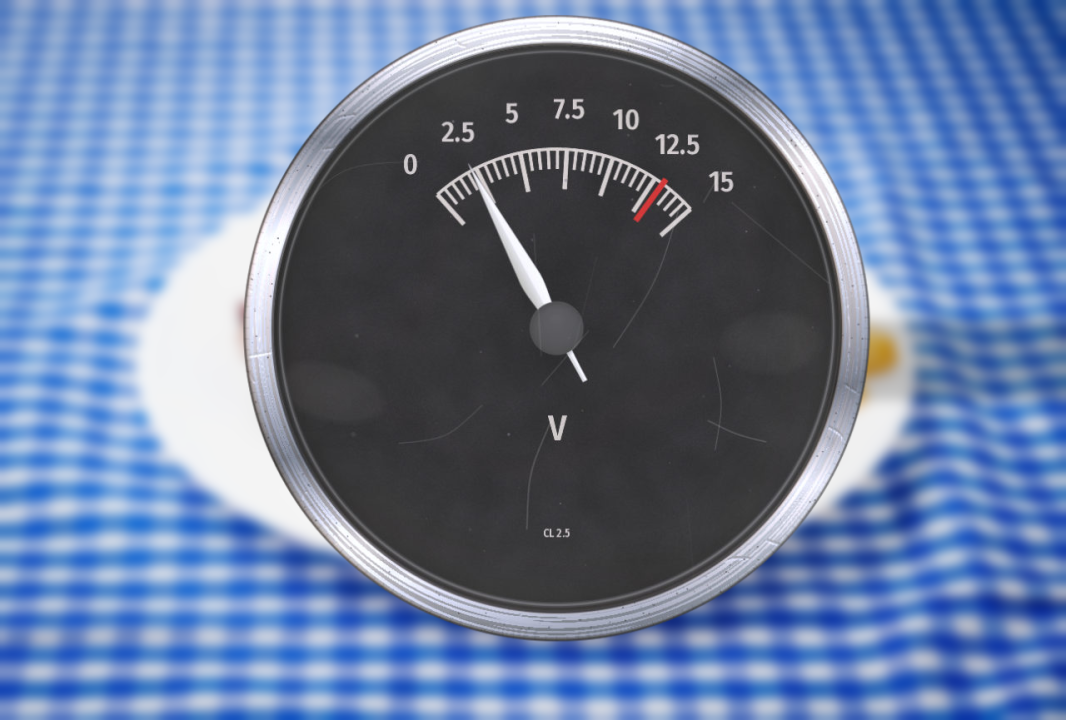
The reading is 2.25 V
